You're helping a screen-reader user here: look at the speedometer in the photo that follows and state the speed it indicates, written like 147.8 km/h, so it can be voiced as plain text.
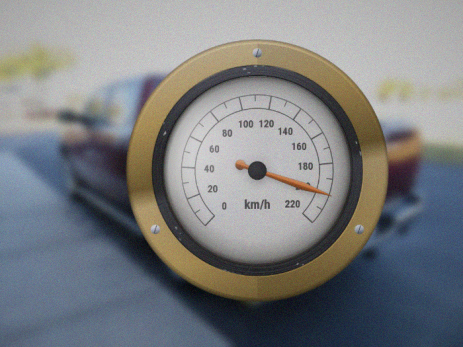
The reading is 200 km/h
